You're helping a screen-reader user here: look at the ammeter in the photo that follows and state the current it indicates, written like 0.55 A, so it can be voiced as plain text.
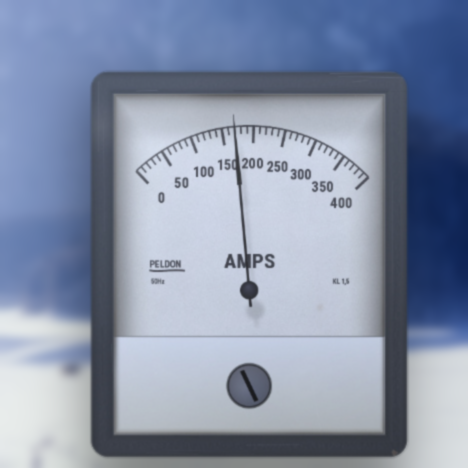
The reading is 170 A
